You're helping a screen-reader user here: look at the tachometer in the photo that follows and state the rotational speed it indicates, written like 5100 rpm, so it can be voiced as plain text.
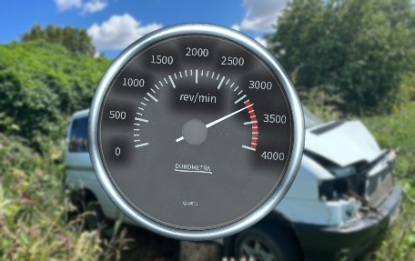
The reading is 3200 rpm
